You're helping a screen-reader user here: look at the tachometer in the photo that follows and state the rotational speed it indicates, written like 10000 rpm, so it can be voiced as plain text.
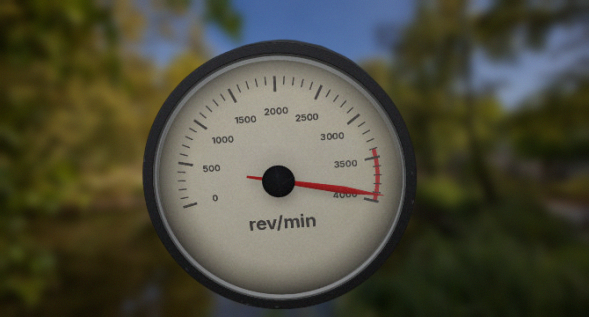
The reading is 3900 rpm
